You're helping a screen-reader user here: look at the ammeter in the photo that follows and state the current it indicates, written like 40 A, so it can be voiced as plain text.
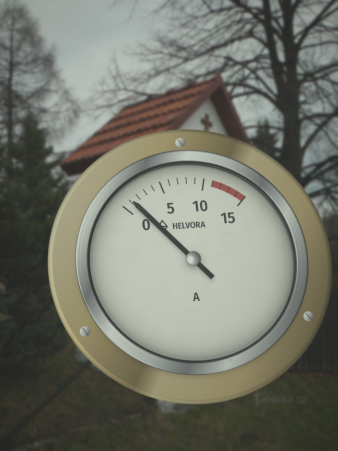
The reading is 1 A
